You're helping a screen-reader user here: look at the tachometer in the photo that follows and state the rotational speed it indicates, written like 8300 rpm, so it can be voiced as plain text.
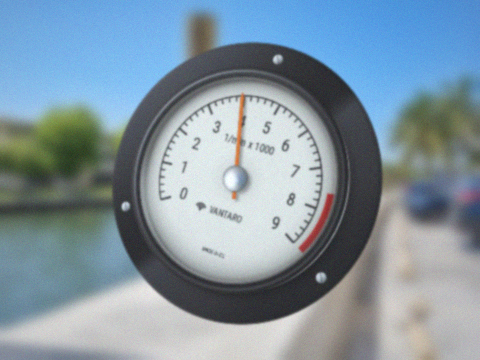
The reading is 4000 rpm
